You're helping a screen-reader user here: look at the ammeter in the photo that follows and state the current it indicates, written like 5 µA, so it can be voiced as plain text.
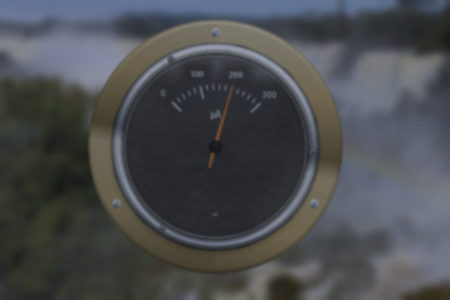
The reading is 200 µA
